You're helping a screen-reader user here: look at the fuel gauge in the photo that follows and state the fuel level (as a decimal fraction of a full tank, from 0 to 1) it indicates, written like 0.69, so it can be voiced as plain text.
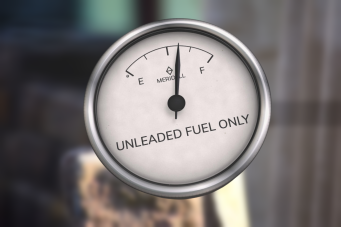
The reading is 0.625
